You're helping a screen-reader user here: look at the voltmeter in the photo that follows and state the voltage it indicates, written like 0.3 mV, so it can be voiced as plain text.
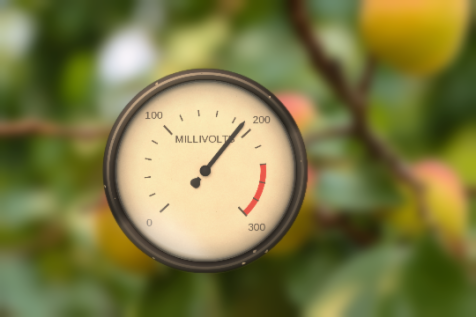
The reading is 190 mV
